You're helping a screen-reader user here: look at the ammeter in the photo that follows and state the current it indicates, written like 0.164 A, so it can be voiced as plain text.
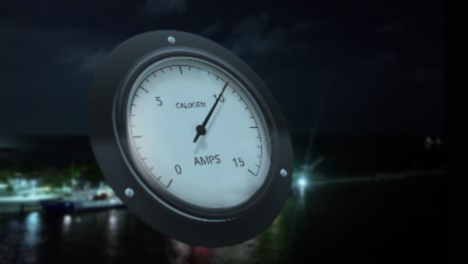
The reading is 10 A
